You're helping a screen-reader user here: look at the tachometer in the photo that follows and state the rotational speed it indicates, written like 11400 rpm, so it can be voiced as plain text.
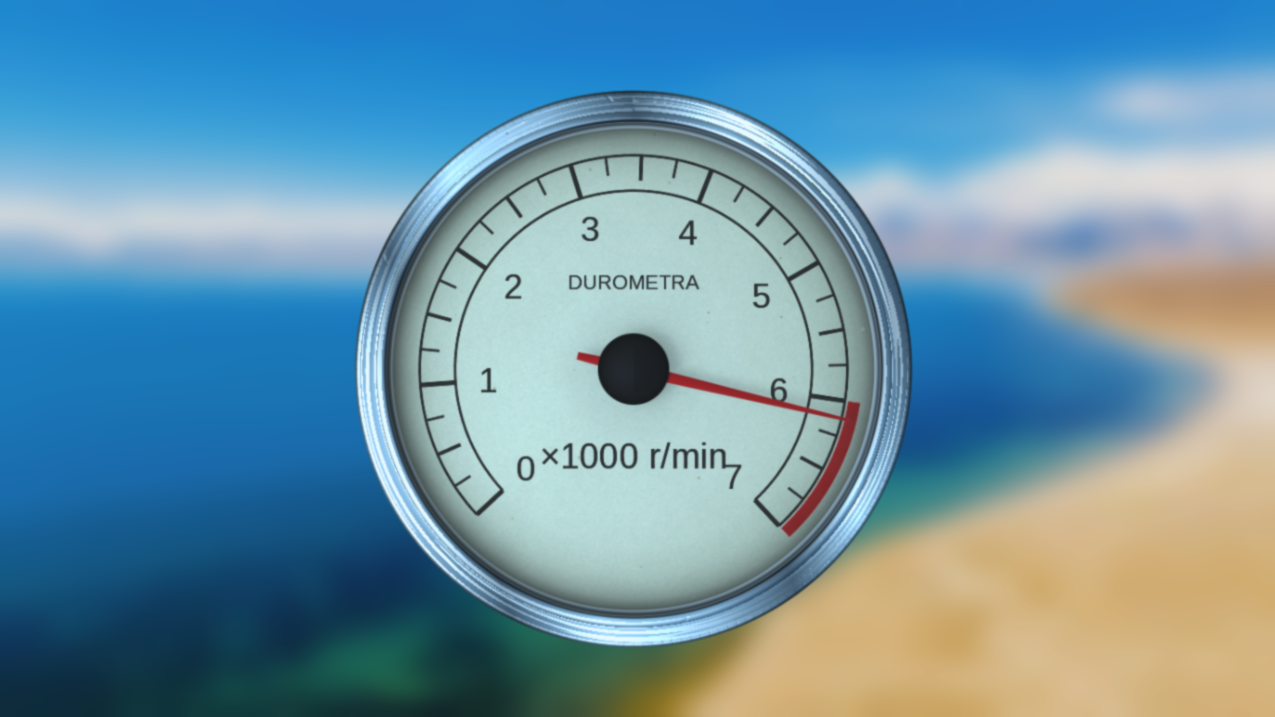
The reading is 6125 rpm
